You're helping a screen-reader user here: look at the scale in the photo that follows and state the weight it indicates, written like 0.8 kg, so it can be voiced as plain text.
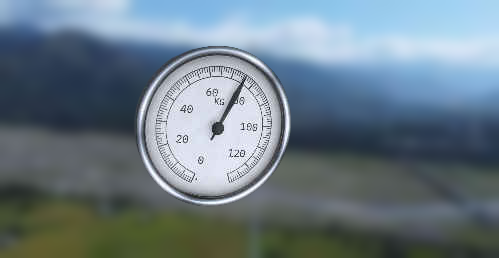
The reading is 75 kg
